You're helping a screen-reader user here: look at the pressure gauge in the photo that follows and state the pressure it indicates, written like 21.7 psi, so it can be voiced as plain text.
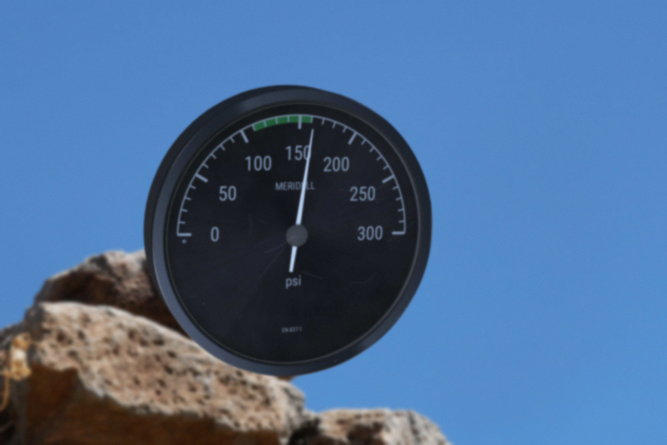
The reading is 160 psi
